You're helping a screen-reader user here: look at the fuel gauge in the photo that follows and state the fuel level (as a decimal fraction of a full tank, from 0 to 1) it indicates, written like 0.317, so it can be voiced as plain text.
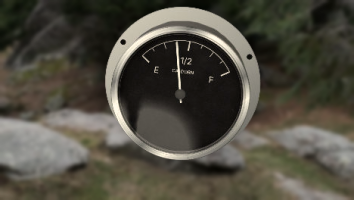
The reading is 0.375
